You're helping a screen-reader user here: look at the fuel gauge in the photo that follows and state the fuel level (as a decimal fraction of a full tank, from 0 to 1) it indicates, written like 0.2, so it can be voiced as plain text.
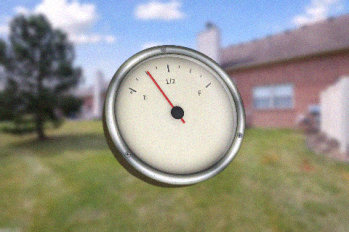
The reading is 0.25
